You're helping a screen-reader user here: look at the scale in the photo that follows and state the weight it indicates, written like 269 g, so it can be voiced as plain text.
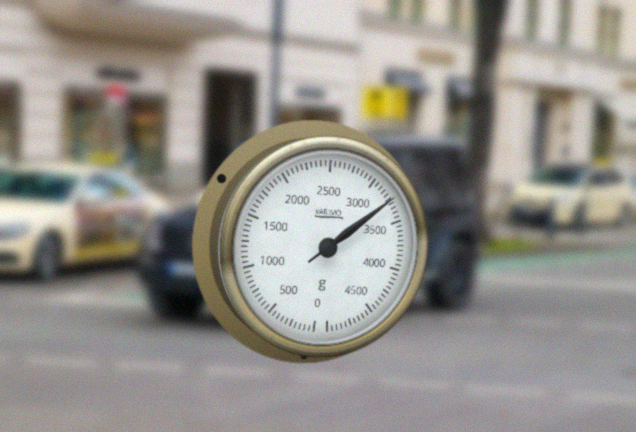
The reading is 3250 g
